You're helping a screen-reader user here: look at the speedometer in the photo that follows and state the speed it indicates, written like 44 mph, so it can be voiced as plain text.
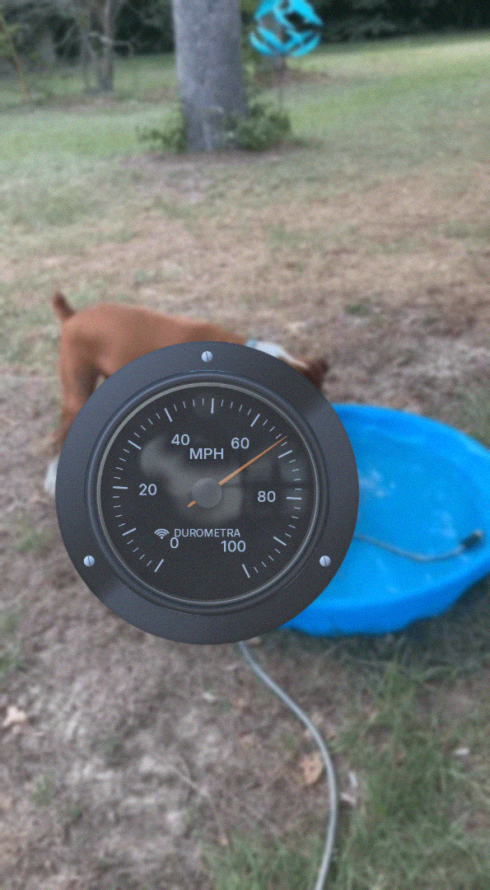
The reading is 67 mph
